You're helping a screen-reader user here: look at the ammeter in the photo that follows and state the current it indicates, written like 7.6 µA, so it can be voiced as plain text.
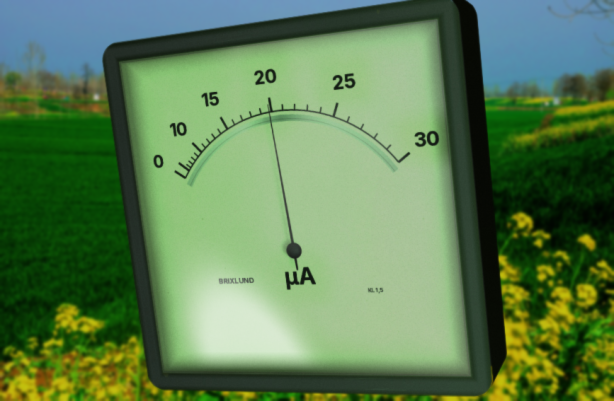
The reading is 20 µA
